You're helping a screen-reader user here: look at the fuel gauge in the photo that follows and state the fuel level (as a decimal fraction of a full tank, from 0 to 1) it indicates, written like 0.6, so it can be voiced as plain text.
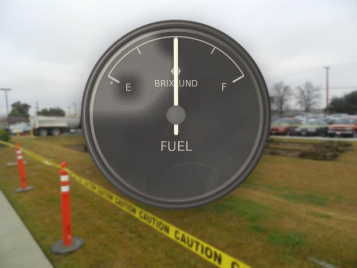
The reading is 0.5
